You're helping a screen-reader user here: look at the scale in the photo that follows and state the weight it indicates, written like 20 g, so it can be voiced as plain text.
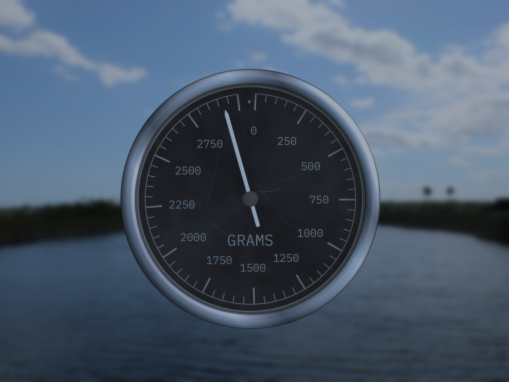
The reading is 2925 g
